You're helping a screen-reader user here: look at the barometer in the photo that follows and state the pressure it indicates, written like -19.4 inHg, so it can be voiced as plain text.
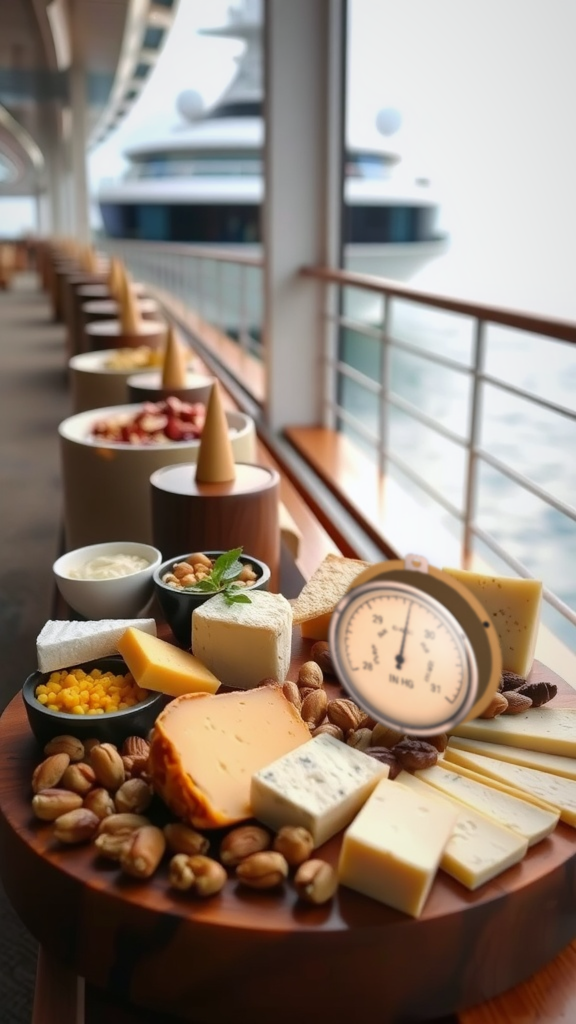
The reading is 29.6 inHg
